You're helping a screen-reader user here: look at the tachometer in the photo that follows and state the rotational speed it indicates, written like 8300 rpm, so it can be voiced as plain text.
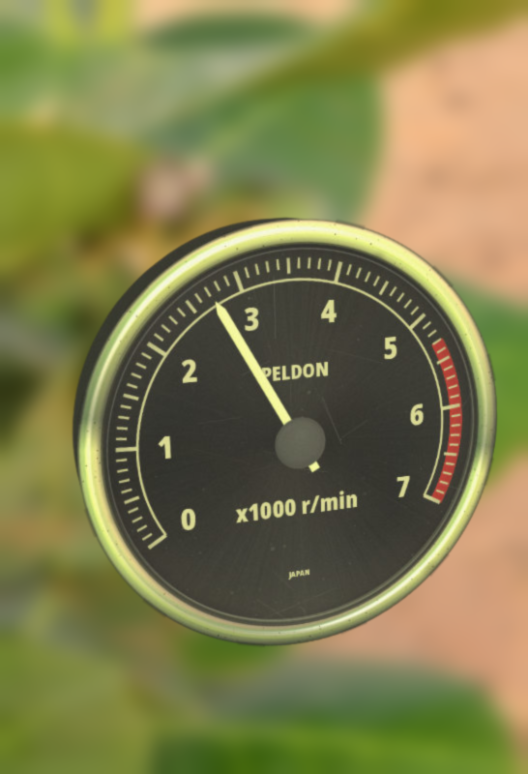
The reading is 2700 rpm
